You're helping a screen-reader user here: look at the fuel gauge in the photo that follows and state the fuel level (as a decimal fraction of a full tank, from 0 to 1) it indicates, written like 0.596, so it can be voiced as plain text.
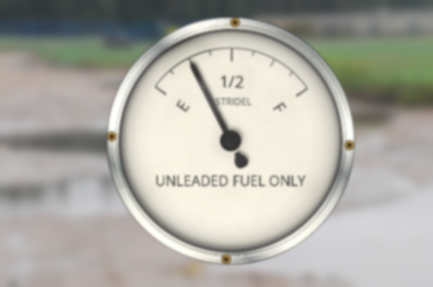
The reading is 0.25
